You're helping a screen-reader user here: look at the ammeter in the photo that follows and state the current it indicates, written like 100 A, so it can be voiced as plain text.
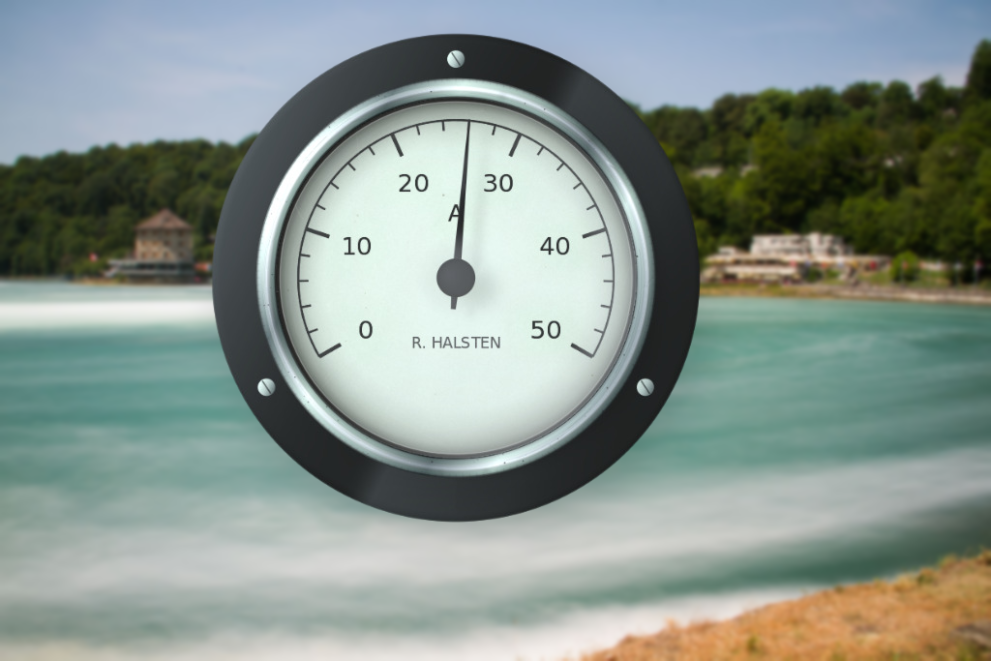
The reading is 26 A
